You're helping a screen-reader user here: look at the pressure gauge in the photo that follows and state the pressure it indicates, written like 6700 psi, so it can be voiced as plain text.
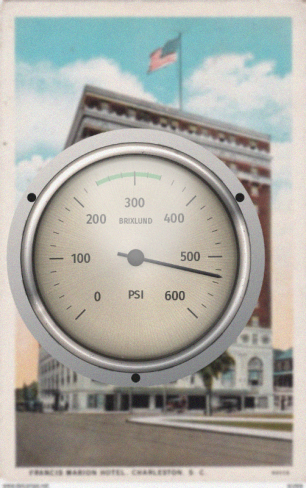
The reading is 530 psi
